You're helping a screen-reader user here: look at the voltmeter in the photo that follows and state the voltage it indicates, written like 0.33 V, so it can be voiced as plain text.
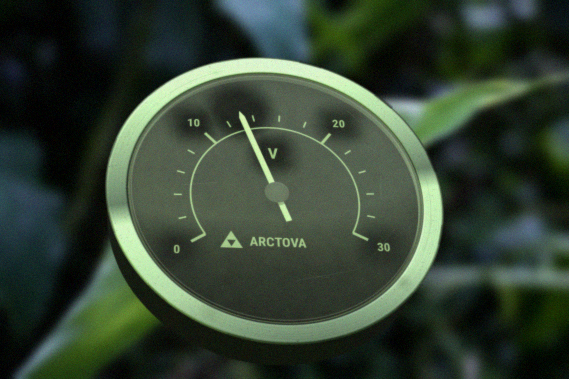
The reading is 13 V
